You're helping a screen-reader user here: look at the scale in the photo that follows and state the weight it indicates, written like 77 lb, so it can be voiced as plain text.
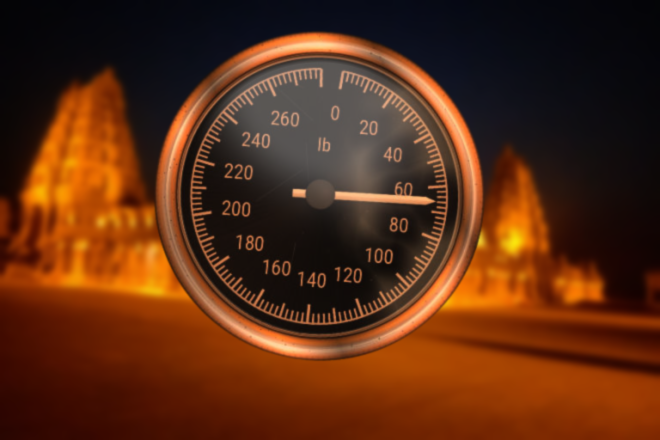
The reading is 66 lb
